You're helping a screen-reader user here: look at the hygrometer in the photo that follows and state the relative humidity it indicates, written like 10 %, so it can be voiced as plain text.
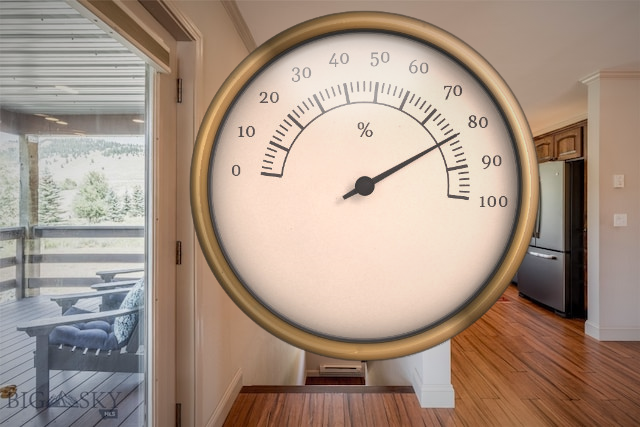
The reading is 80 %
